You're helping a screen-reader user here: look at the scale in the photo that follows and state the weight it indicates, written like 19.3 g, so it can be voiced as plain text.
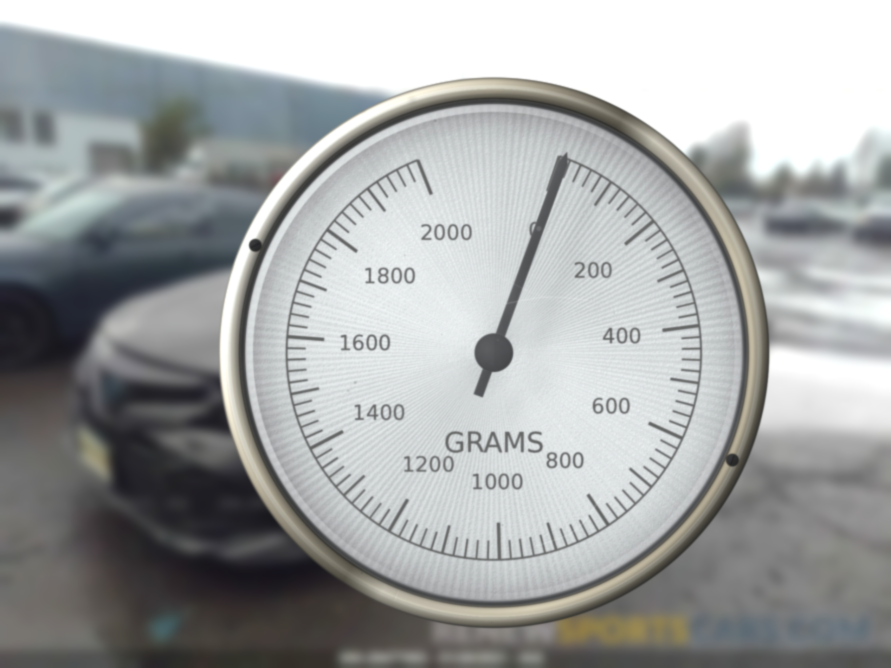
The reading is 10 g
